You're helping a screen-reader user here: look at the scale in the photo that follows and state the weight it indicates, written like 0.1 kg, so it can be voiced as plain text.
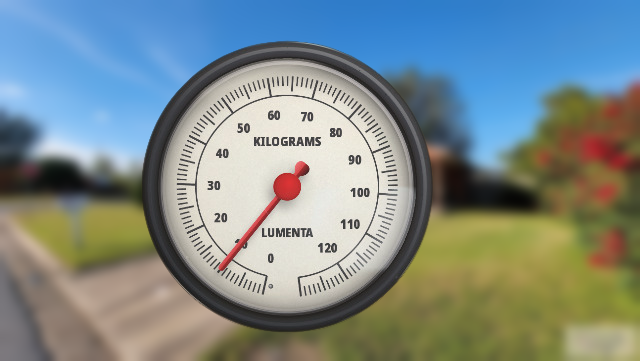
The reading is 10 kg
